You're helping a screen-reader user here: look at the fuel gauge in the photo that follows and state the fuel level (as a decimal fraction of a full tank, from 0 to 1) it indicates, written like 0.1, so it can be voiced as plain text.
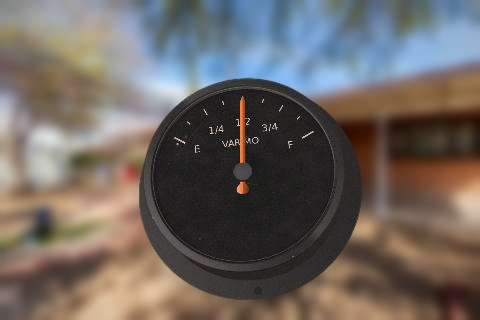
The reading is 0.5
